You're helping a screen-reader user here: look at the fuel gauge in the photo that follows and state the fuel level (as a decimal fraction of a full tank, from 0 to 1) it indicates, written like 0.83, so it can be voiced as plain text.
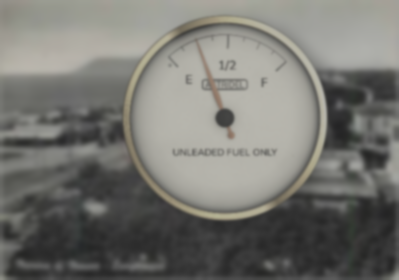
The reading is 0.25
